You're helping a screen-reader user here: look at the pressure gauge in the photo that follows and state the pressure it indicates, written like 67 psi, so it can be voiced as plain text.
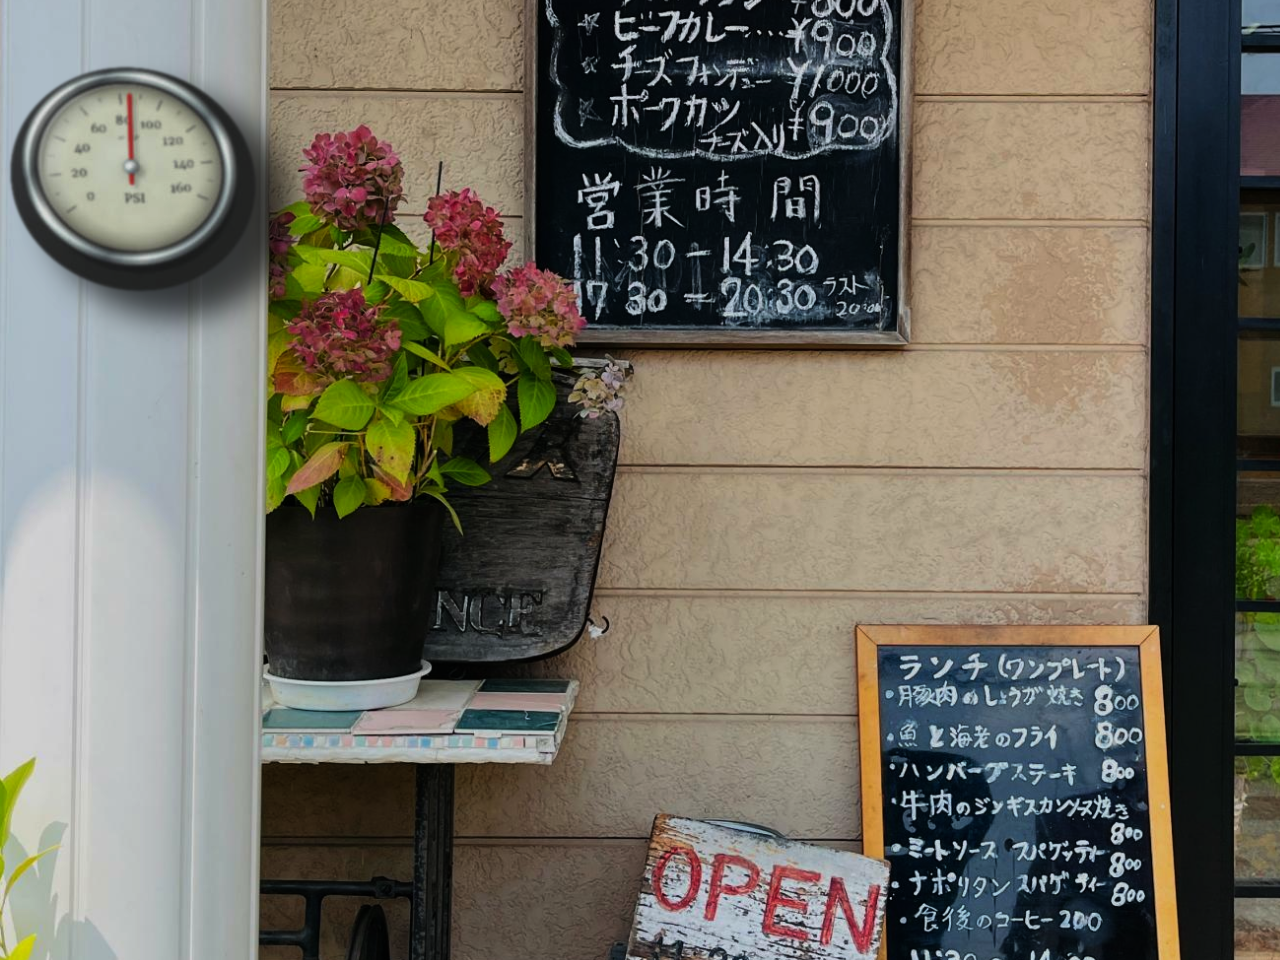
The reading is 85 psi
